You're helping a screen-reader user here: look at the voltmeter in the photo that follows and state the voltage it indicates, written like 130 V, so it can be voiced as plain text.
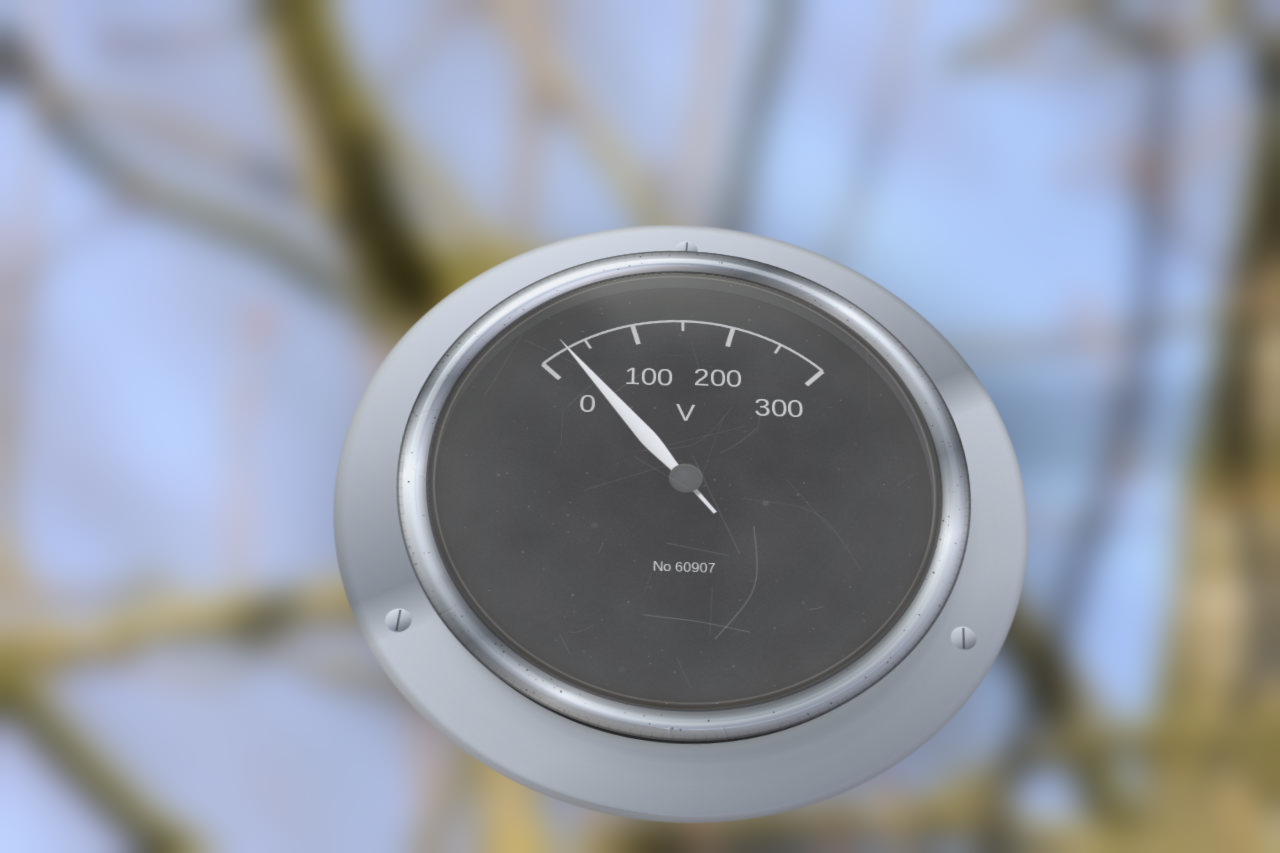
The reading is 25 V
